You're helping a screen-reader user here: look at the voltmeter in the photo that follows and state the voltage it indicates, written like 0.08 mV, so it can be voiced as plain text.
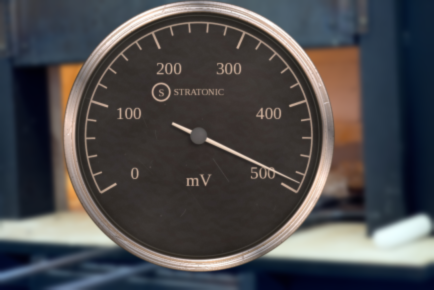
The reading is 490 mV
